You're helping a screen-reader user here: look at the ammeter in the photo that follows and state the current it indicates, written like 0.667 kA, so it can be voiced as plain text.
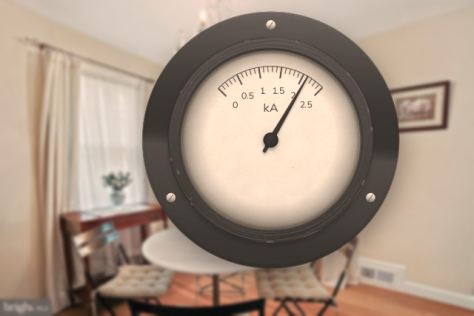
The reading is 2.1 kA
